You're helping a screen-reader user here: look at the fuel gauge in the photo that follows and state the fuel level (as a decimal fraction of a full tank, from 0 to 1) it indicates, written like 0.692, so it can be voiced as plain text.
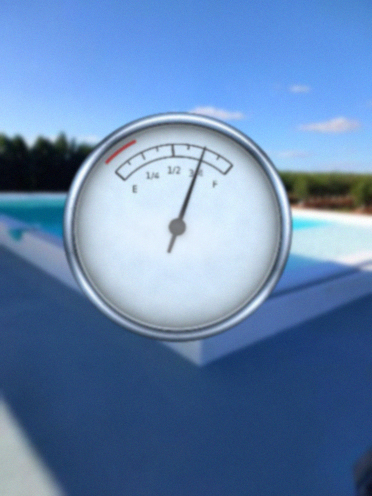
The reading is 0.75
